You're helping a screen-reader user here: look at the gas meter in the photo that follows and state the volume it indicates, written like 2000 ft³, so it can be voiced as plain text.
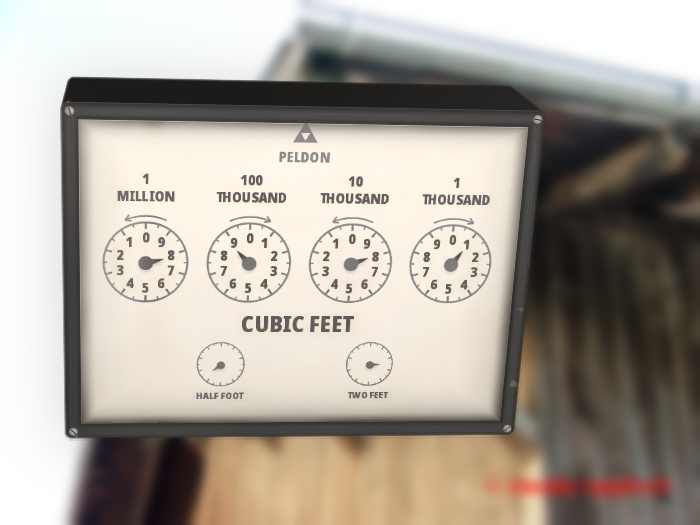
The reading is 788100 ft³
